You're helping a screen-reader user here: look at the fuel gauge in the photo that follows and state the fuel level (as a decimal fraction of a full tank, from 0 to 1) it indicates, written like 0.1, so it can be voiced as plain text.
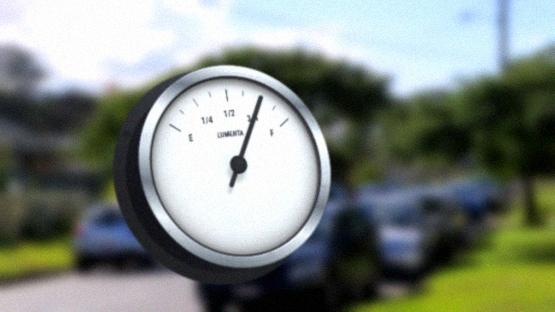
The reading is 0.75
